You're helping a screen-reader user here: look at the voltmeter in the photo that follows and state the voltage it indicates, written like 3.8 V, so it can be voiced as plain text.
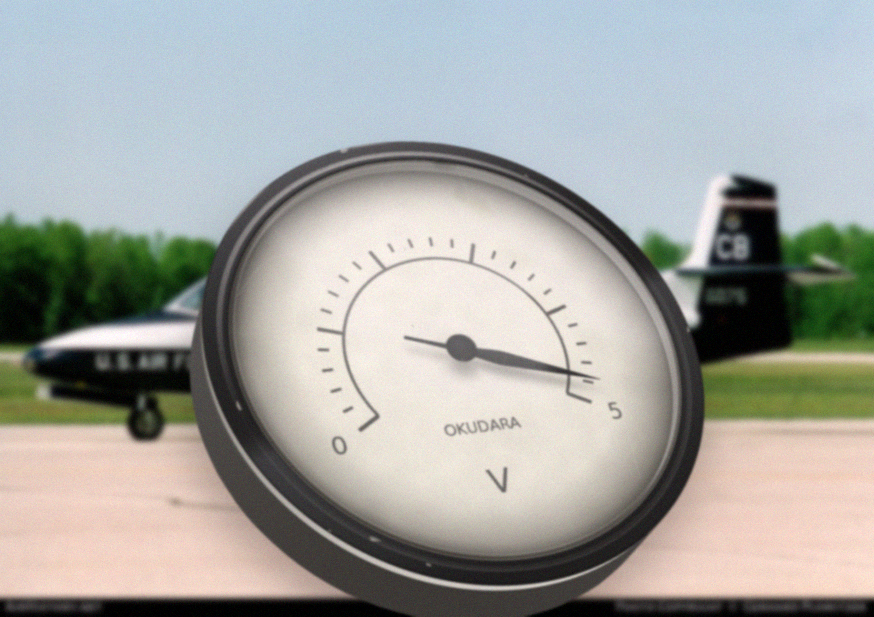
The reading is 4.8 V
